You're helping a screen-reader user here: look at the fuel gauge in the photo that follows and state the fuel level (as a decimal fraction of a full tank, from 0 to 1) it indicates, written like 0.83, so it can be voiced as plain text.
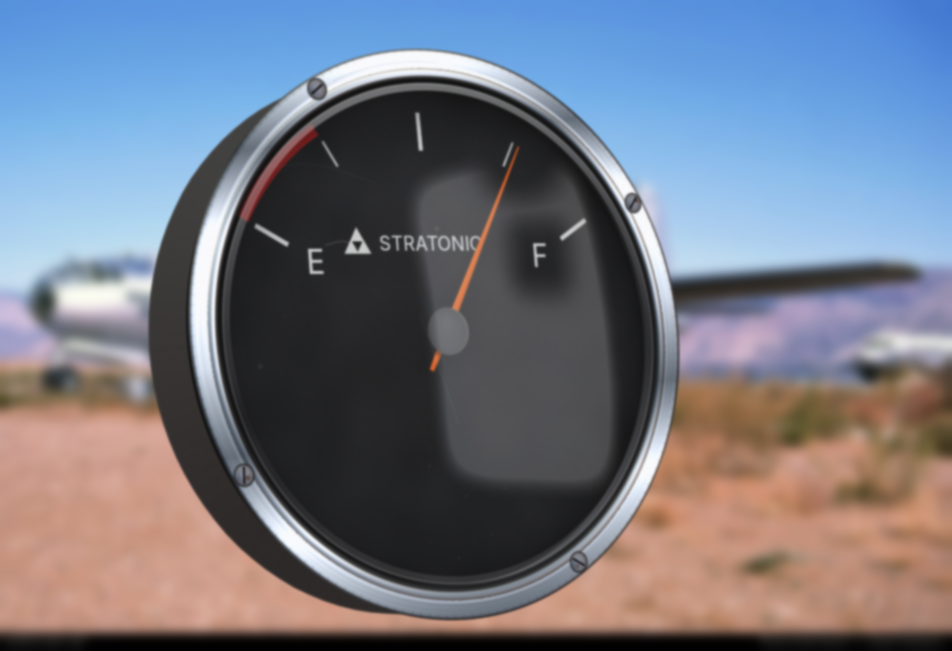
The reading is 0.75
